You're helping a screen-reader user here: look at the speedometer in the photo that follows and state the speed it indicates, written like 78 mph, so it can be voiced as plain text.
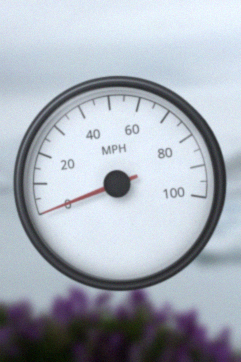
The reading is 0 mph
